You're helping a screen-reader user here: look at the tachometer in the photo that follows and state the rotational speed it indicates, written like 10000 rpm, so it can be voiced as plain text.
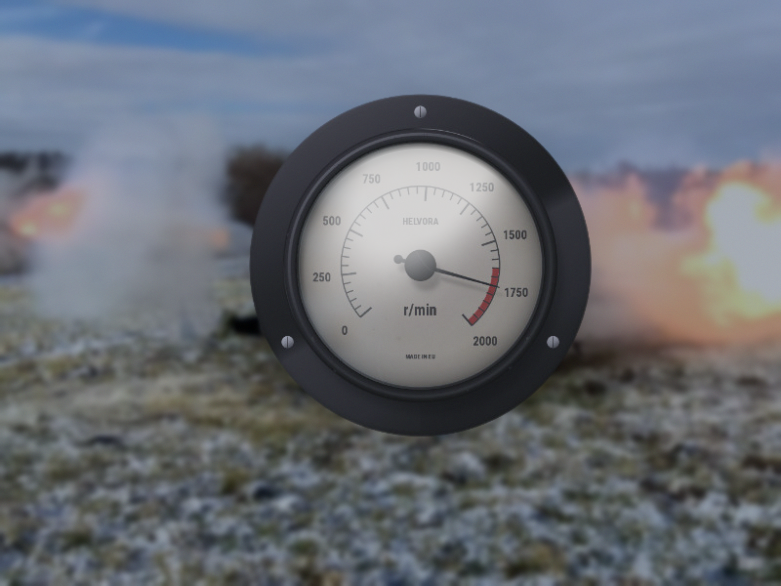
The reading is 1750 rpm
